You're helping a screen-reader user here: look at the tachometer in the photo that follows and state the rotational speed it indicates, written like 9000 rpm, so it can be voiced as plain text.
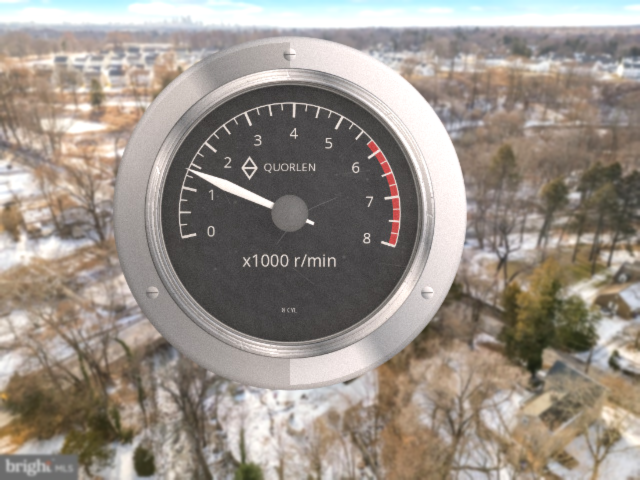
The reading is 1375 rpm
